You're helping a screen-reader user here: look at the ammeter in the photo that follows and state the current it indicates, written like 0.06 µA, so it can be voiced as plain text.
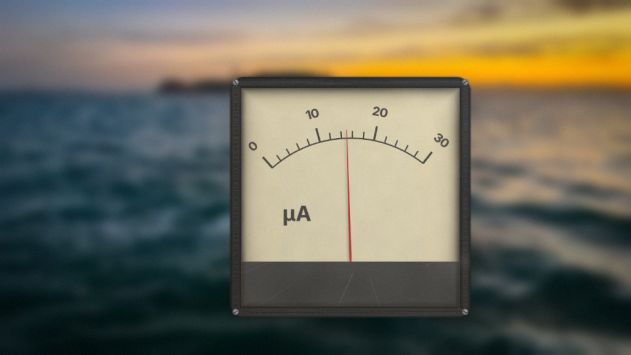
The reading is 15 µA
